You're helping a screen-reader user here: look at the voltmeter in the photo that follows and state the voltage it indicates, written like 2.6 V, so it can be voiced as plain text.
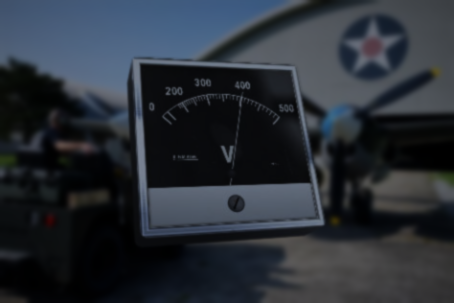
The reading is 400 V
